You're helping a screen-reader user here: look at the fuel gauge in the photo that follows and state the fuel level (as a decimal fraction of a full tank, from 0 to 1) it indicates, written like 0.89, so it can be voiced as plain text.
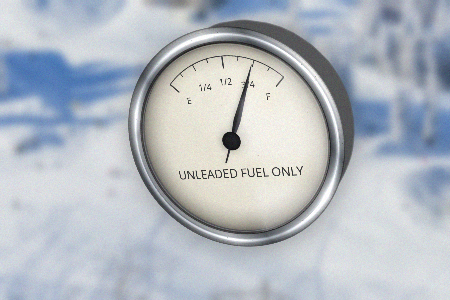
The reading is 0.75
